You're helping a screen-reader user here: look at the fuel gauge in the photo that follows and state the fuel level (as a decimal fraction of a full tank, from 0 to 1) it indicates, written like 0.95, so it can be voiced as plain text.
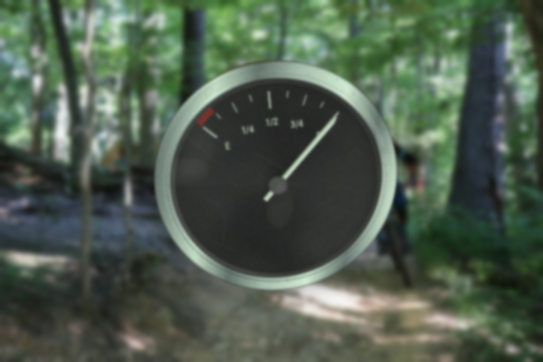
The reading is 1
